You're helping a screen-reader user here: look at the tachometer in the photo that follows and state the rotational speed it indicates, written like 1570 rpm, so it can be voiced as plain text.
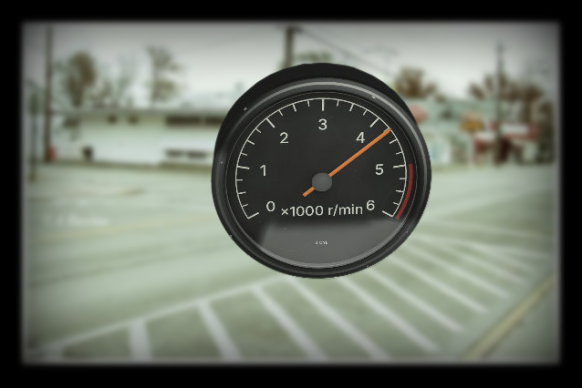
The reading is 4250 rpm
